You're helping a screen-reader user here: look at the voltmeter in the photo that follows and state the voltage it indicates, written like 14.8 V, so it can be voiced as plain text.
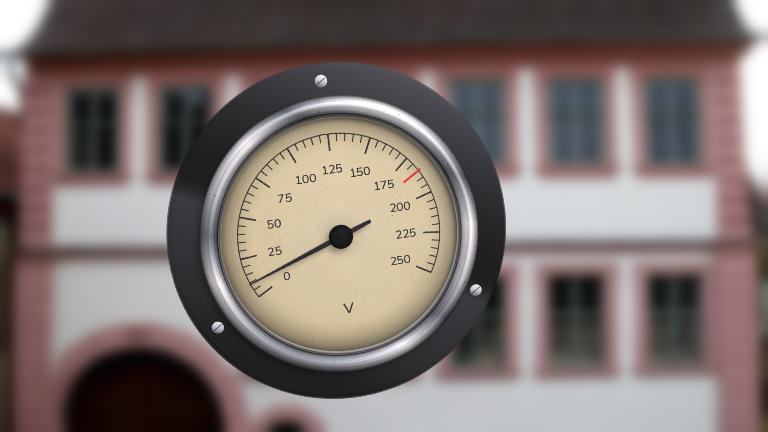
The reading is 10 V
